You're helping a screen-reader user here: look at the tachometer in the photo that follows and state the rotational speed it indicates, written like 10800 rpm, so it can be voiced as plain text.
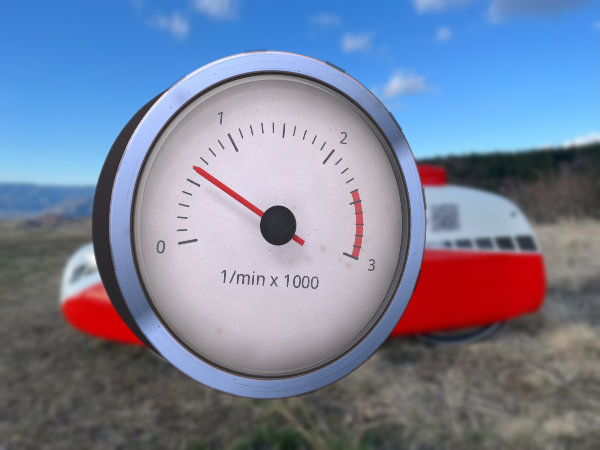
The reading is 600 rpm
